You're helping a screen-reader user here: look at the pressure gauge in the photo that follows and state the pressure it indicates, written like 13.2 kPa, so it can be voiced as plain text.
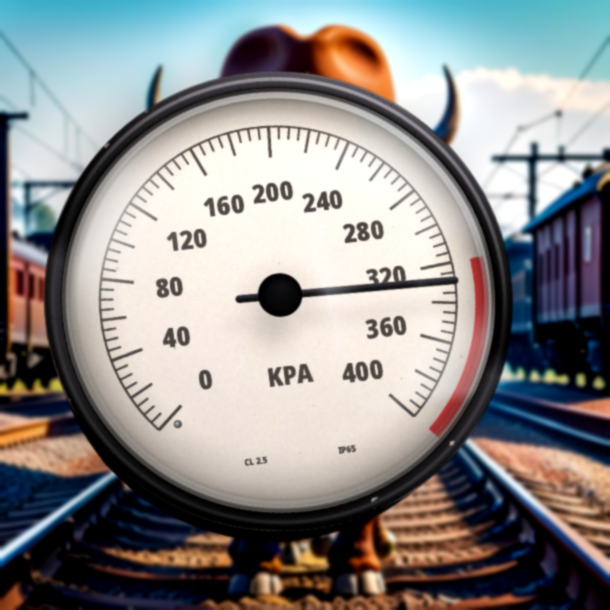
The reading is 330 kPa
